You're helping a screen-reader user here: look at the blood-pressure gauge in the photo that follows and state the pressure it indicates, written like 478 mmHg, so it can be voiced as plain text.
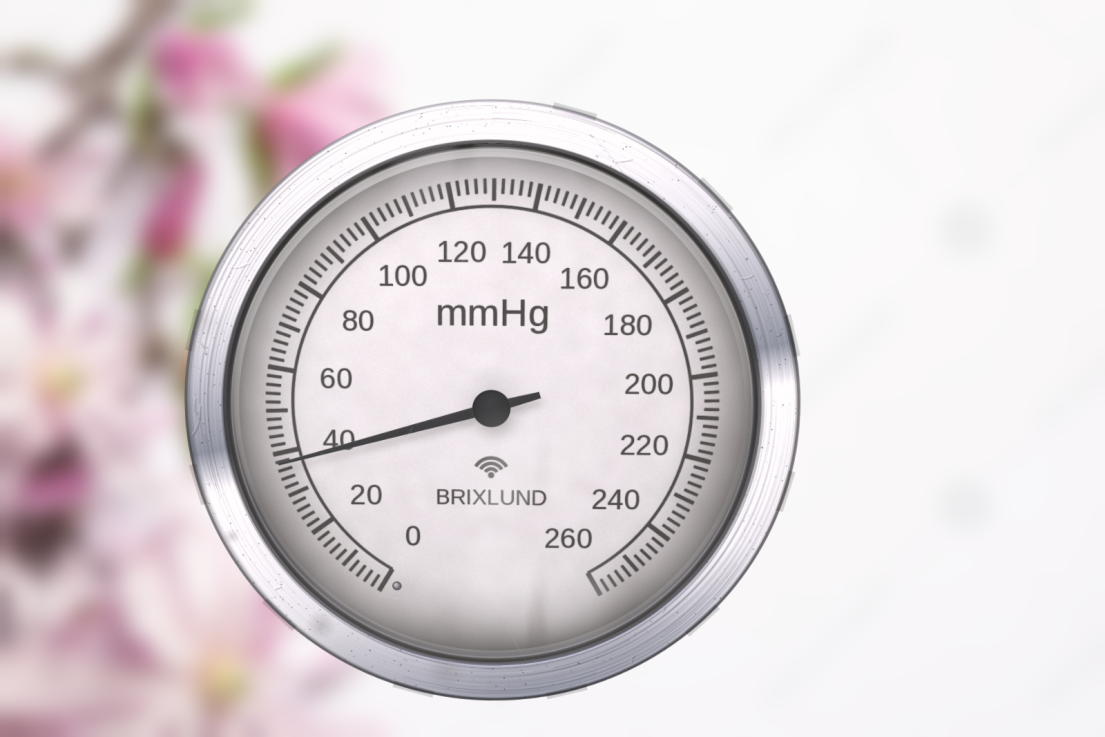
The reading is 38 mmHg
